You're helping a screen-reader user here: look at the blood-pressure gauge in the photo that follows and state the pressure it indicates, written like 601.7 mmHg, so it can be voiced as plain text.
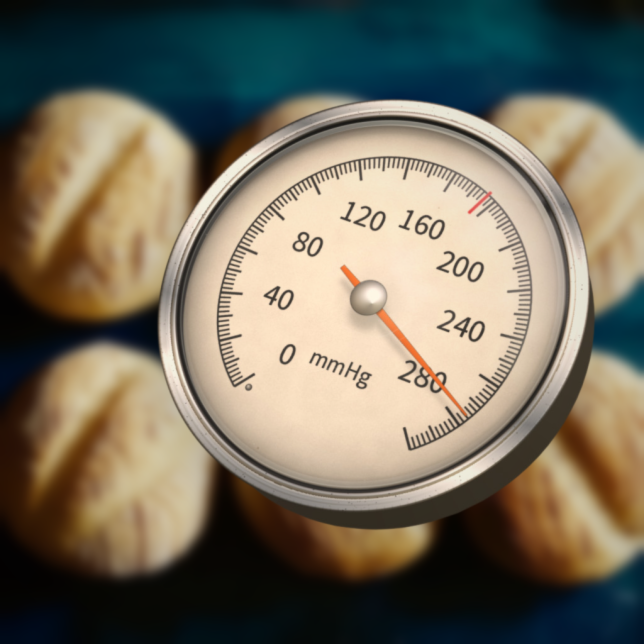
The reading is 276 mmHg
